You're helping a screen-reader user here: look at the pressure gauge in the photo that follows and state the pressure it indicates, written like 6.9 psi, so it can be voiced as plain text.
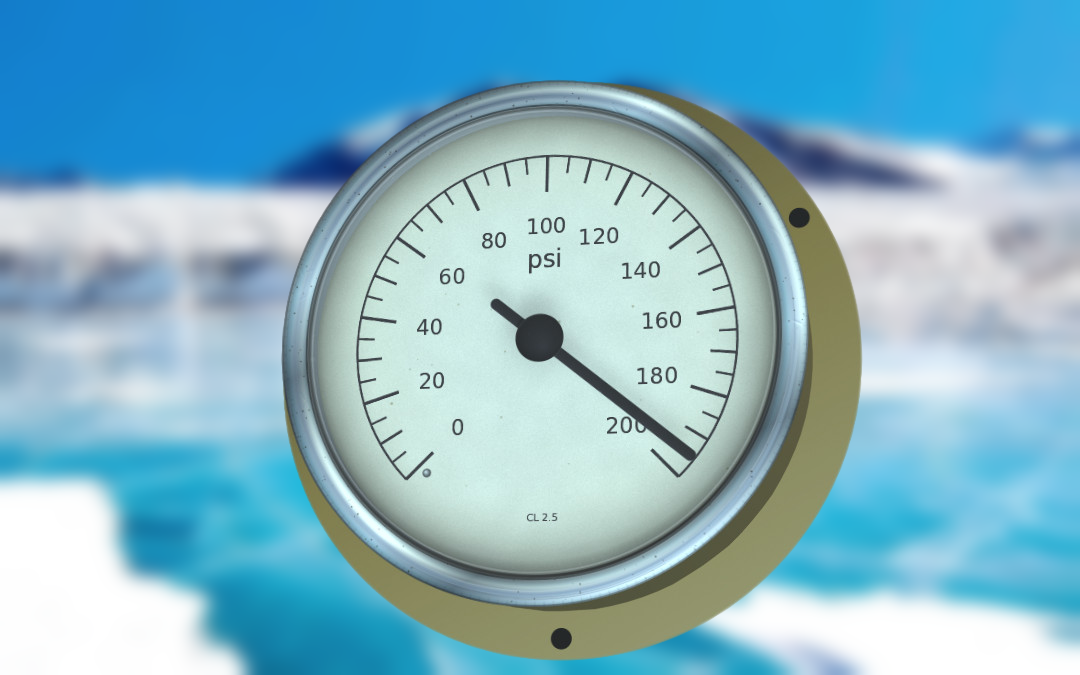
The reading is 195 psi
